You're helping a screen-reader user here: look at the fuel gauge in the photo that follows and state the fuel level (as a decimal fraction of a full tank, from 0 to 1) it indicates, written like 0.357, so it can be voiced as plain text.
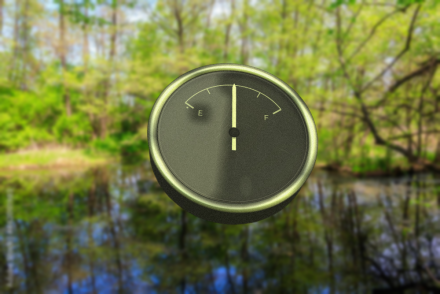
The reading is 0.5
